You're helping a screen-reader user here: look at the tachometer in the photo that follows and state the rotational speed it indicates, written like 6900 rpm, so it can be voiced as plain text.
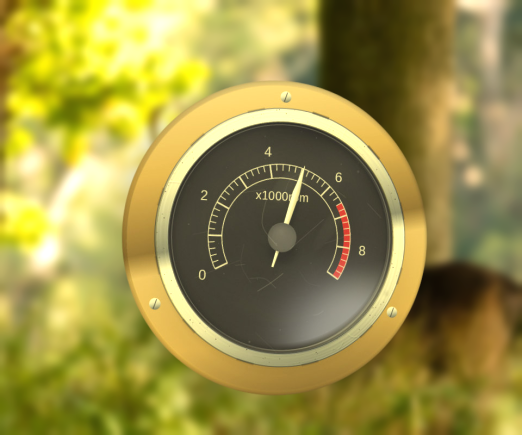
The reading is 5000 rpm
